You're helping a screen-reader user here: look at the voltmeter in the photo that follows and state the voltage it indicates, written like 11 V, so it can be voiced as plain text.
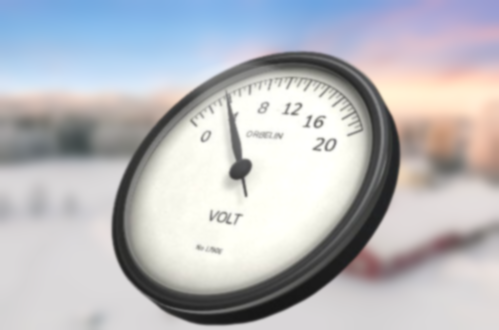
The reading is 4 V
